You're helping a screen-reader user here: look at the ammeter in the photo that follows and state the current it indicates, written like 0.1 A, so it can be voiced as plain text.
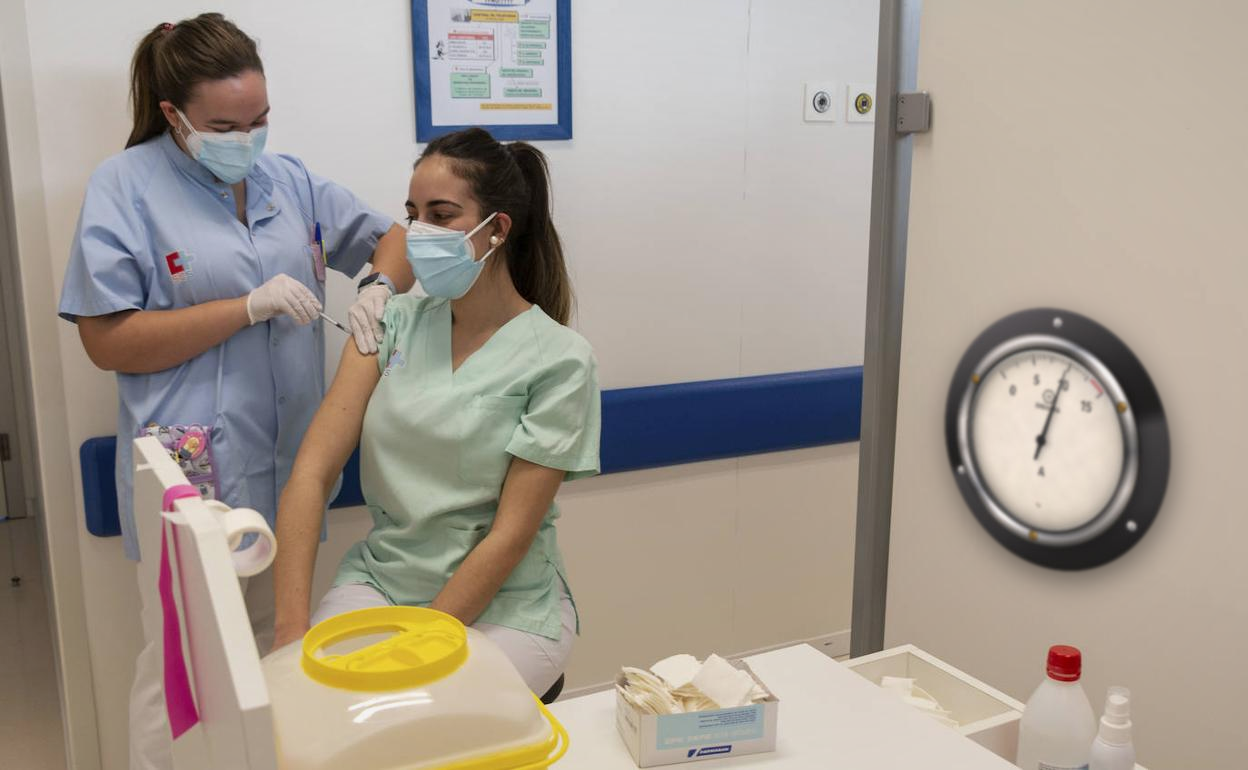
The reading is 10 A
